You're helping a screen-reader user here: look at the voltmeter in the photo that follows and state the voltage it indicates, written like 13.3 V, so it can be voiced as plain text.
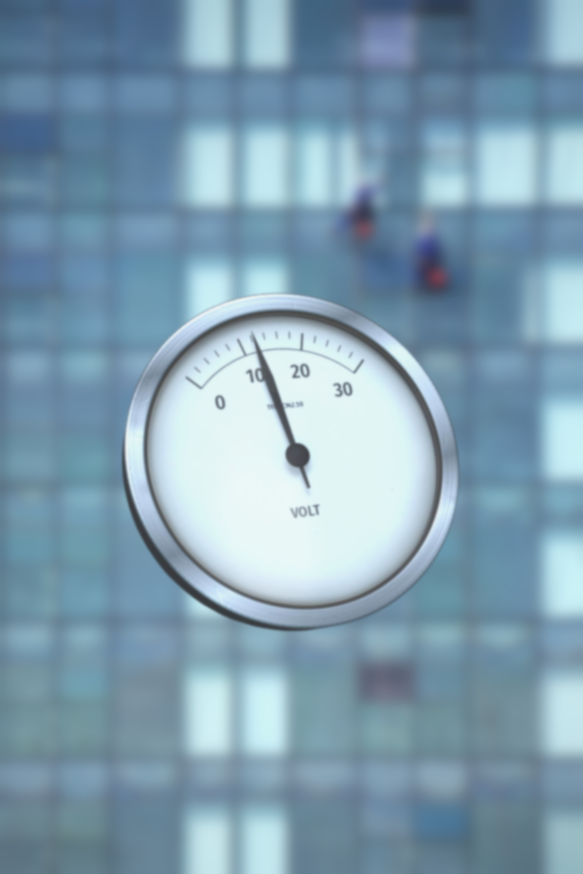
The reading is 12 V
